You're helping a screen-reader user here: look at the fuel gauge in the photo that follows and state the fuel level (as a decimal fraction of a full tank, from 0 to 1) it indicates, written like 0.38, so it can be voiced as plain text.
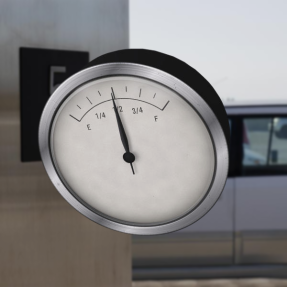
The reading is 0.5
